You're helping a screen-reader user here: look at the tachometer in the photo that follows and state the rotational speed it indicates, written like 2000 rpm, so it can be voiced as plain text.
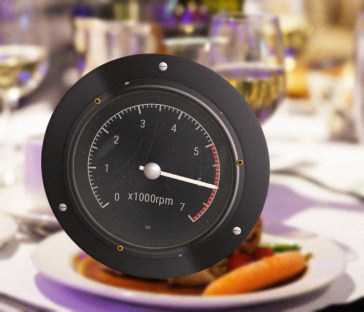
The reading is 6000 rpm
